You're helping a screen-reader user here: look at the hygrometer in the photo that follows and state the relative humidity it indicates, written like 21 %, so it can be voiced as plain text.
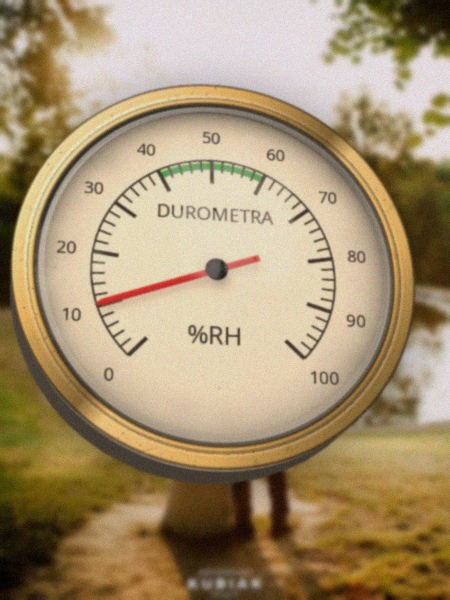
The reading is 10 %
